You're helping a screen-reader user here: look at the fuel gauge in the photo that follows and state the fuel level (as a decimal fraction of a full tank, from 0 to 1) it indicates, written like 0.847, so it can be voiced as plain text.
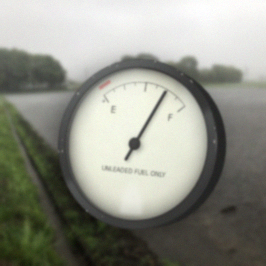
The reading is 0.75
